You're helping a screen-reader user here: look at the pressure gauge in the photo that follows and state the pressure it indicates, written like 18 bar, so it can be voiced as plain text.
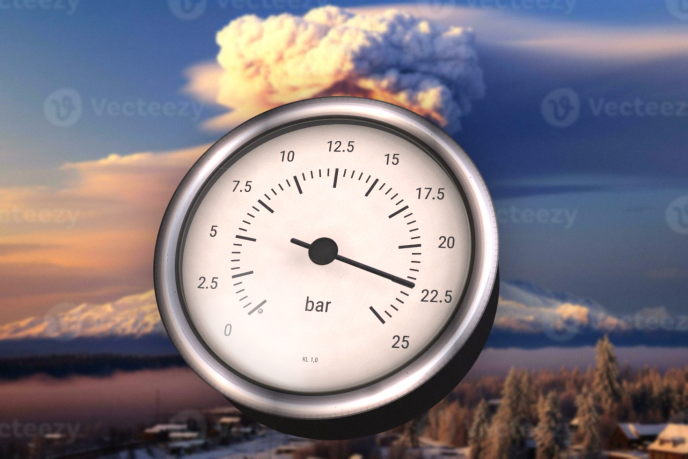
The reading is 22.5 bar
